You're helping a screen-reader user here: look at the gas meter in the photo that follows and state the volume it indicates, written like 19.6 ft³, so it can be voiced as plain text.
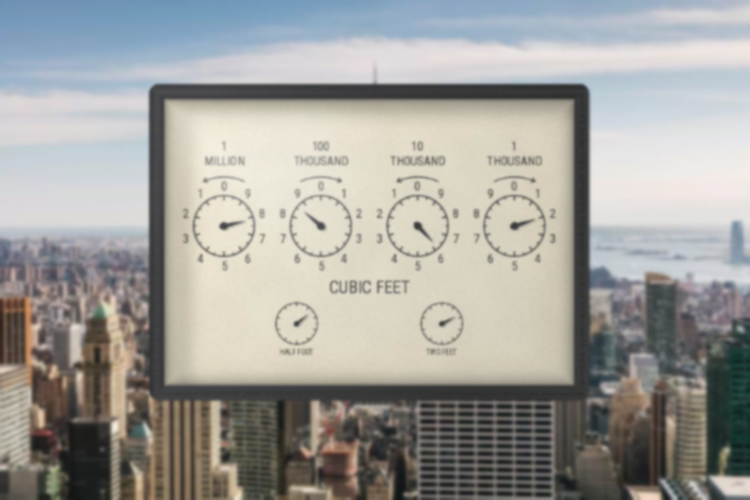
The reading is 786200 ft³
